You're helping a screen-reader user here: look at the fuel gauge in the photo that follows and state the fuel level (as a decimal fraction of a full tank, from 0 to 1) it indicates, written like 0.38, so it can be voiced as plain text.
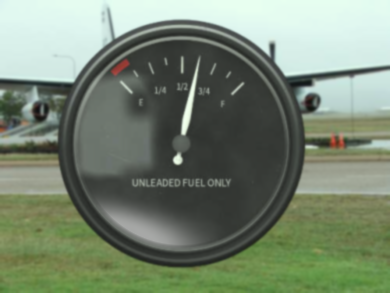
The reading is 0.625
